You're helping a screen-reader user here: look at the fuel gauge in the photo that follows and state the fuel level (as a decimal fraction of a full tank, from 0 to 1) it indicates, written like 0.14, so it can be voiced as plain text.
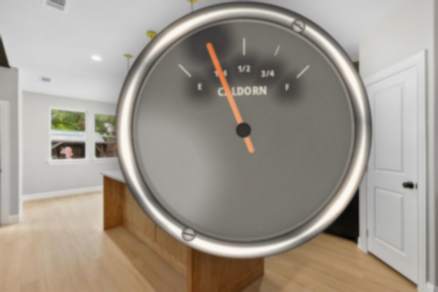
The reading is 0.25
